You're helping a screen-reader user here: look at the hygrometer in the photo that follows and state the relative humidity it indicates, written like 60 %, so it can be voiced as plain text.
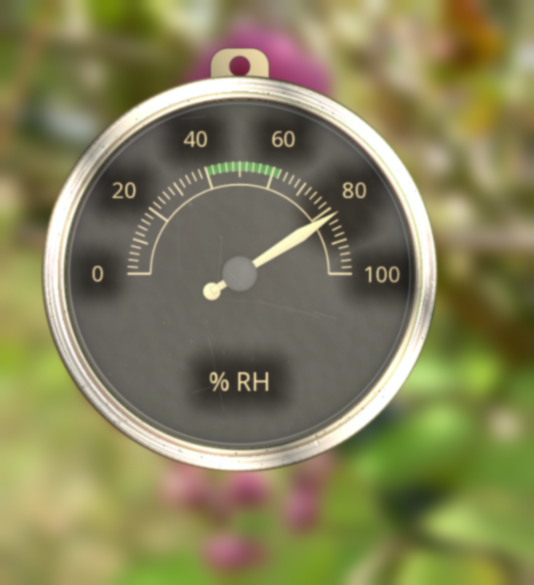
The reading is 82 %
